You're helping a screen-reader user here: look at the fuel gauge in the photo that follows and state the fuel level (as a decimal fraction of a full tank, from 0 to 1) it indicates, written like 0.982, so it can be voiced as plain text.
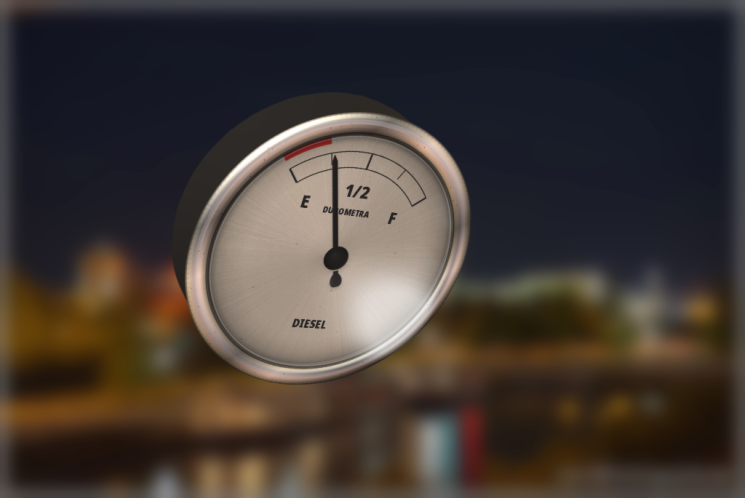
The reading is 0.25
